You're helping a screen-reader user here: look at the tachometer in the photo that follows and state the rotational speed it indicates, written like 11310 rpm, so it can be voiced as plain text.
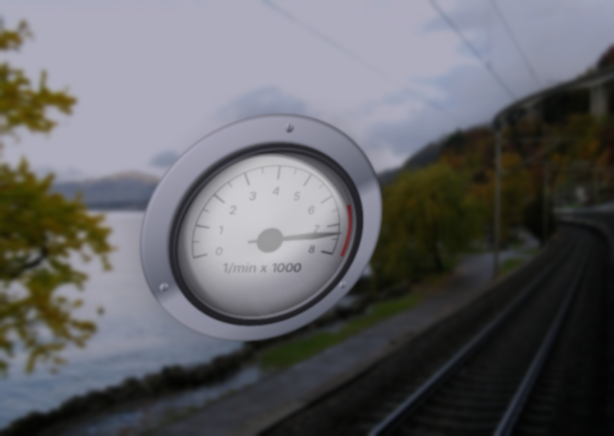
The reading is 7250 rpm
